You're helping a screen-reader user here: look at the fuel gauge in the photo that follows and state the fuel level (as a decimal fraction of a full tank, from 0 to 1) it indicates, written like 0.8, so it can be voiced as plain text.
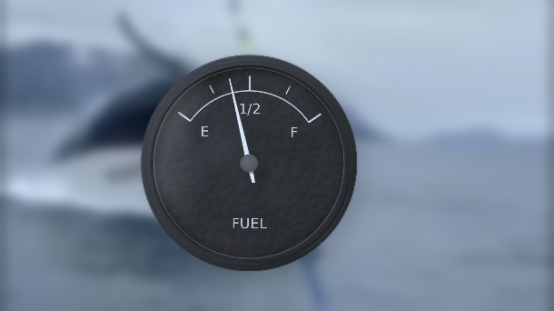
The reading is 0.375
